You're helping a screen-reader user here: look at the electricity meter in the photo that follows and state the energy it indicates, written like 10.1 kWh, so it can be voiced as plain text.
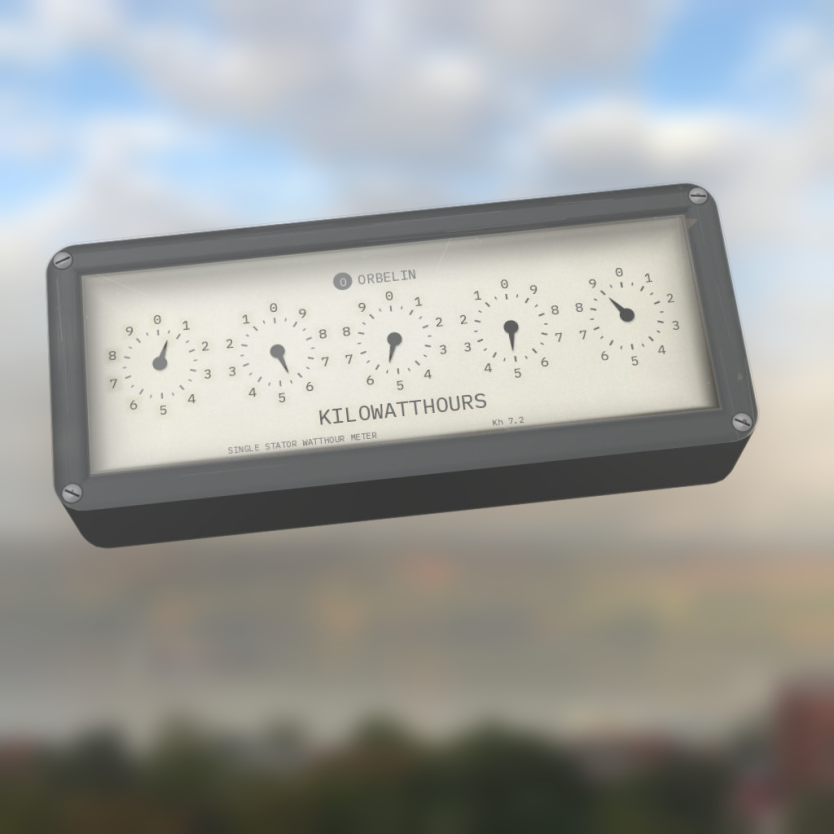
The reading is 5549 kWh
